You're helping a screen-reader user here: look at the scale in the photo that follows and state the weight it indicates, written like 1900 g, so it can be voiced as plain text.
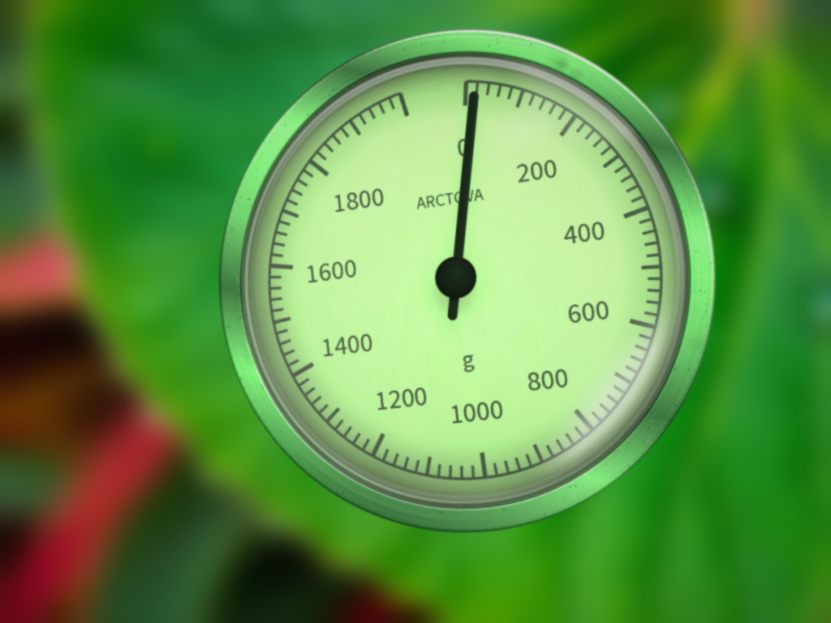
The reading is 20 g
